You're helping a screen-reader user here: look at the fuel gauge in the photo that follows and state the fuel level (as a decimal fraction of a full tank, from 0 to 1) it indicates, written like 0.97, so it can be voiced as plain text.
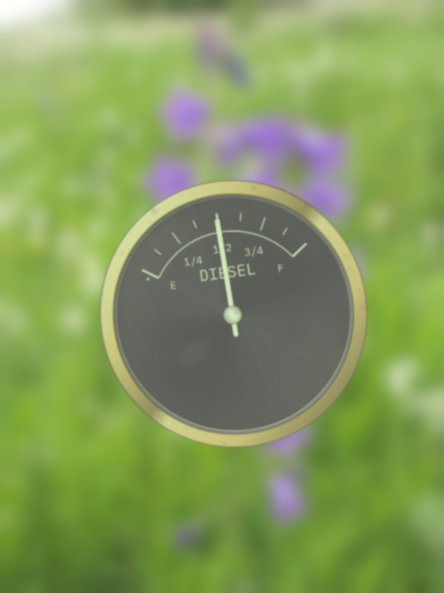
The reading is 0.5
